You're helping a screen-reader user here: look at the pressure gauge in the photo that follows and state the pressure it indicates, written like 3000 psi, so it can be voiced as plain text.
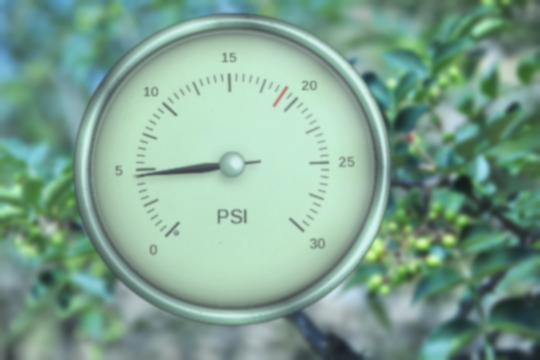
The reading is 4.5 psi
